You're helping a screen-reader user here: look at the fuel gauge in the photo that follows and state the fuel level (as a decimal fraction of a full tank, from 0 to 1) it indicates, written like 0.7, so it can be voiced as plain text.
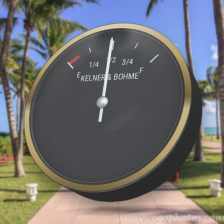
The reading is 0.5
